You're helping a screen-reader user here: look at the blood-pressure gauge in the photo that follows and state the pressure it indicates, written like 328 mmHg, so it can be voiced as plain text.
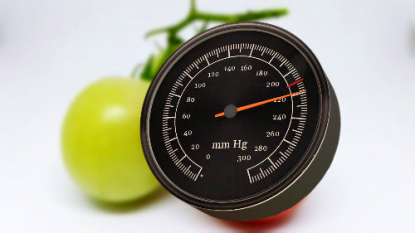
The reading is 220 mmHg
